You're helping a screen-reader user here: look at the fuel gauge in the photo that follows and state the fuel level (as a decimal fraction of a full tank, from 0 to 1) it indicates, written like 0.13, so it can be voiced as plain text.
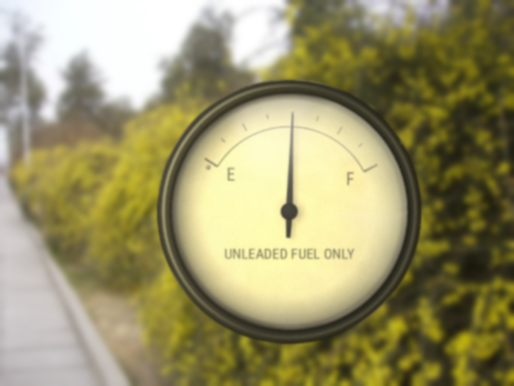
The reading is 0.5
